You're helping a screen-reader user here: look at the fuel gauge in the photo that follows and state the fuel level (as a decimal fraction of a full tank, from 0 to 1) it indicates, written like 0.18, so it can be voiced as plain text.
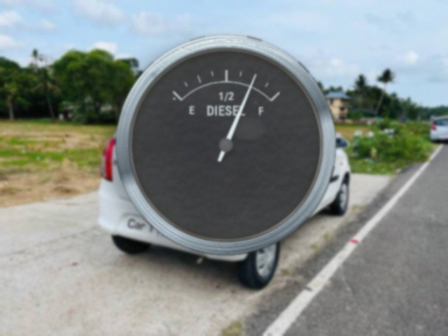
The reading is 0.75
